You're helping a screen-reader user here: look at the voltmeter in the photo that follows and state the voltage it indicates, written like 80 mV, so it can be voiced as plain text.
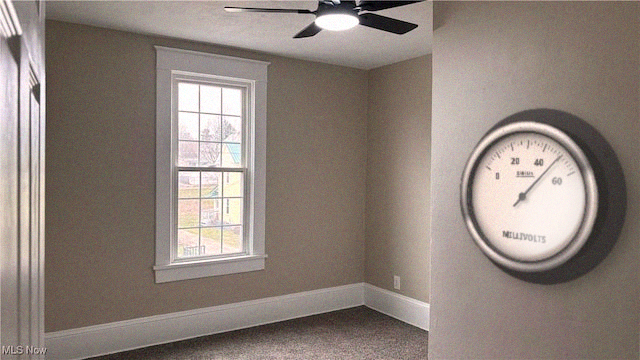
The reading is 50 mV
